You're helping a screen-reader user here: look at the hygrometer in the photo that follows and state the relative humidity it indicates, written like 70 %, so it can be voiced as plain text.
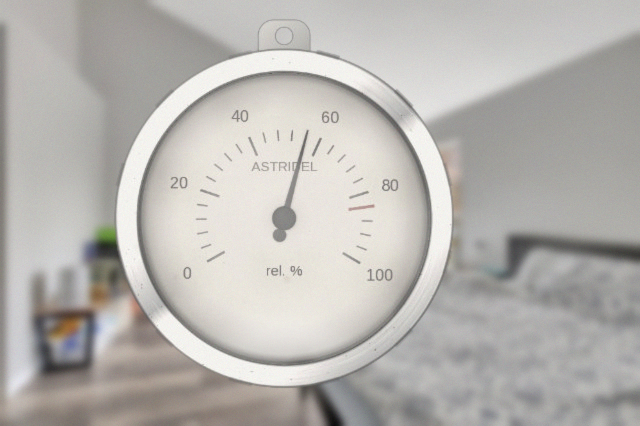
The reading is 56 %
